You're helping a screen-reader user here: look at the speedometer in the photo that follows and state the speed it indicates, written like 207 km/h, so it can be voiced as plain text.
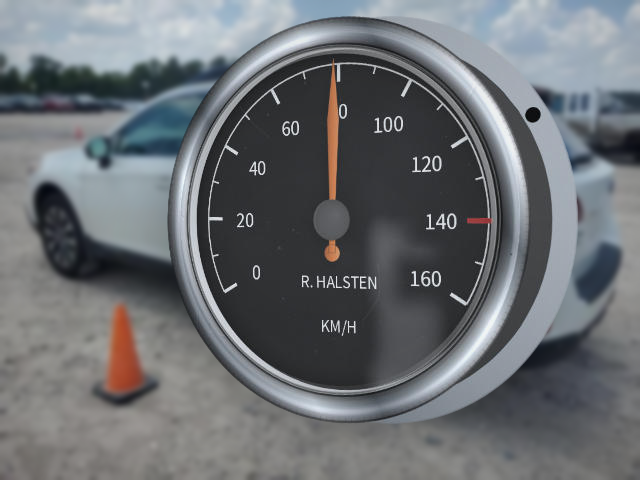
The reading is 80 km/h
